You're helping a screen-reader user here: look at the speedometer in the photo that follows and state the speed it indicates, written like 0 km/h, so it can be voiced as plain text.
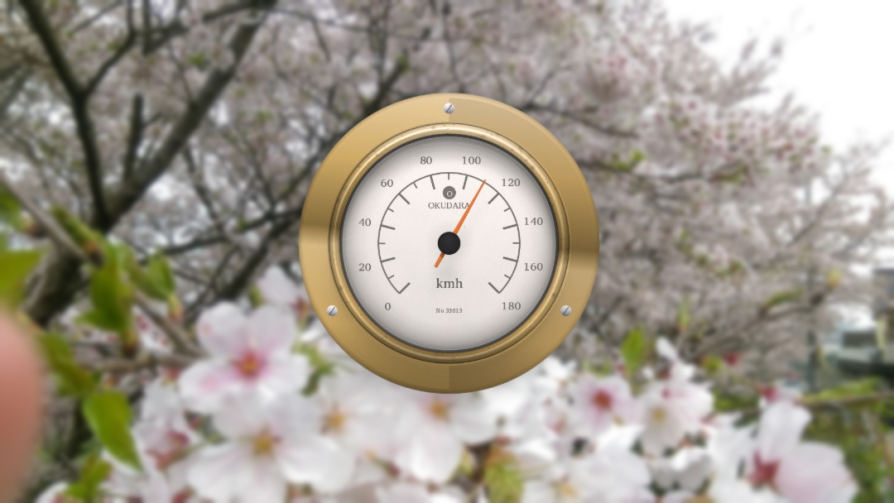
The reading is 110 km/h
